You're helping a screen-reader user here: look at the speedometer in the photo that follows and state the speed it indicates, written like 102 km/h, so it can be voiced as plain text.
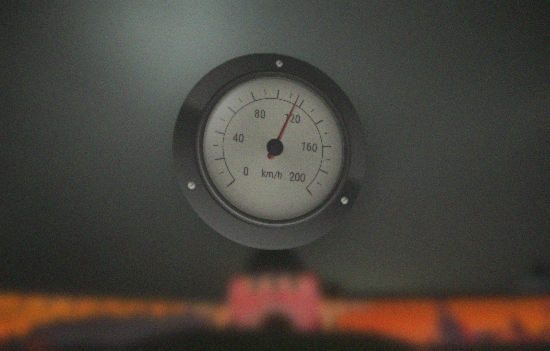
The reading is 115 km/h
